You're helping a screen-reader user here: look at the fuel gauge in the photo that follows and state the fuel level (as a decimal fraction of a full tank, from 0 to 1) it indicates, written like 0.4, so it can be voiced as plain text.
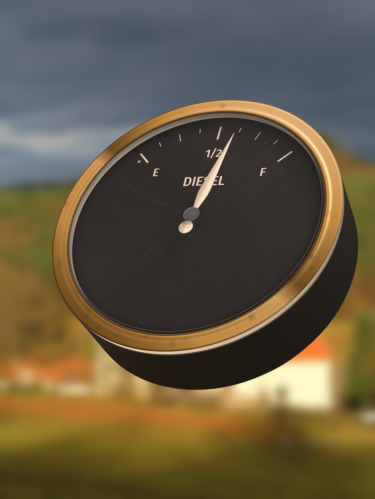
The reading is 0.625
